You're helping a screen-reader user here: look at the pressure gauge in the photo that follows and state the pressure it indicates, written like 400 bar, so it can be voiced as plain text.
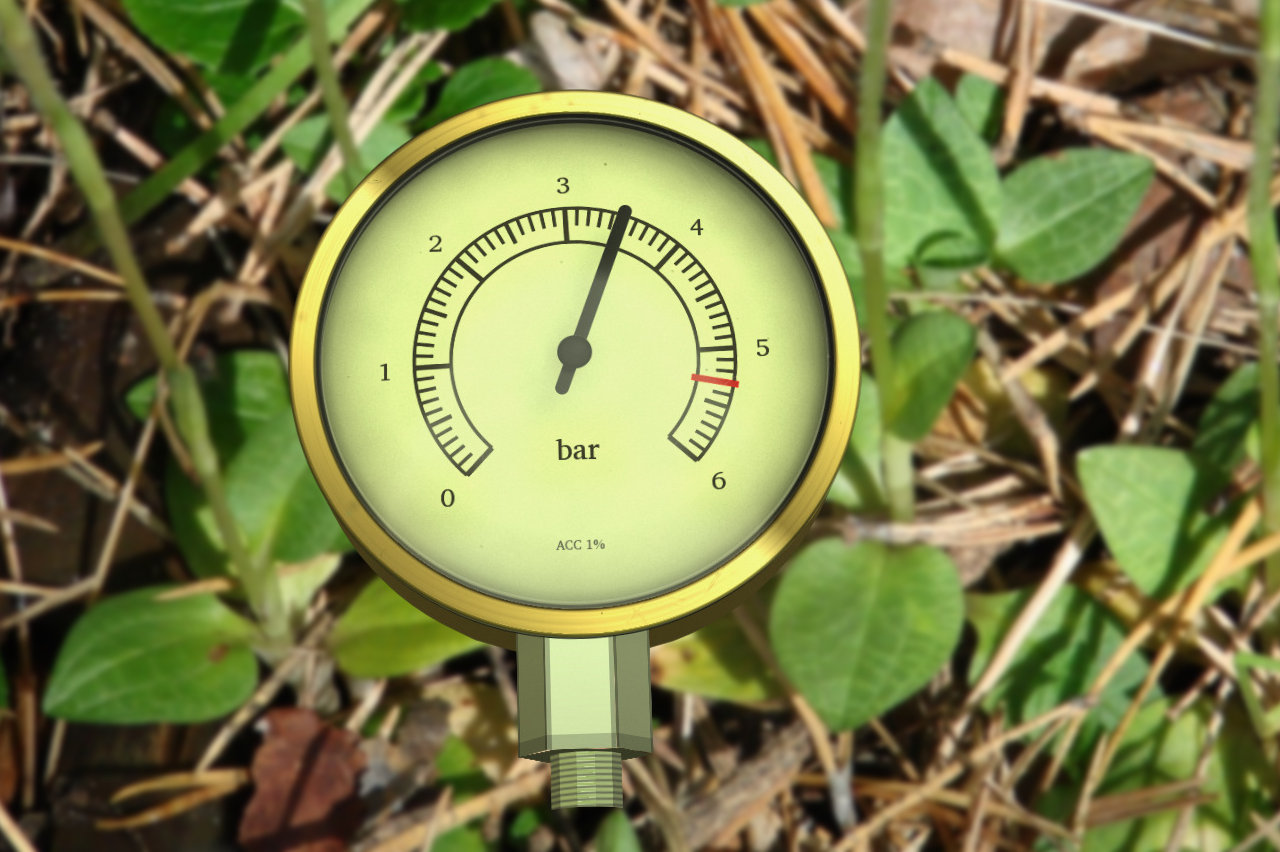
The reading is 3.5 bar
